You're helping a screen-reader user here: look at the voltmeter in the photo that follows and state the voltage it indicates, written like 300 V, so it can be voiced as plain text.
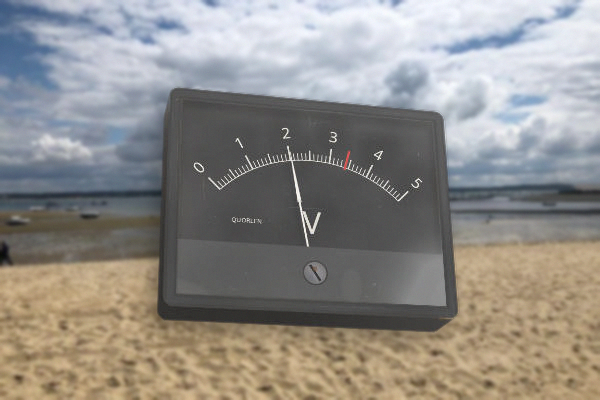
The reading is 2 V
